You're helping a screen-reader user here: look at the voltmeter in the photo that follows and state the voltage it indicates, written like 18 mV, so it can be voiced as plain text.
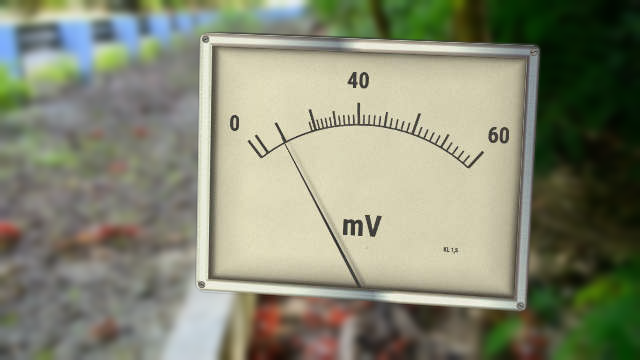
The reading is 20 mV
